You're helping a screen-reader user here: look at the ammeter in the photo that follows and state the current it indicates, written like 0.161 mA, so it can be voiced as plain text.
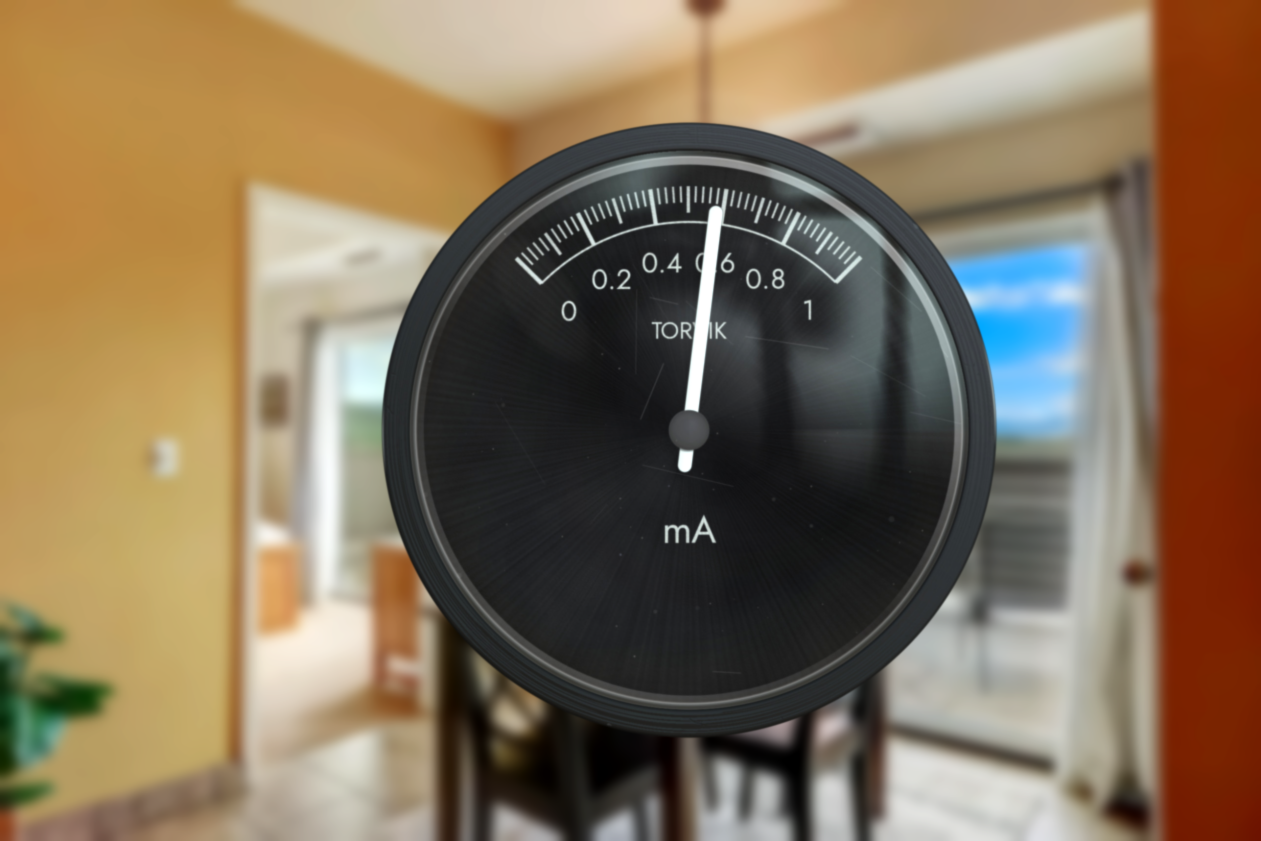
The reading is 0.58 mA
